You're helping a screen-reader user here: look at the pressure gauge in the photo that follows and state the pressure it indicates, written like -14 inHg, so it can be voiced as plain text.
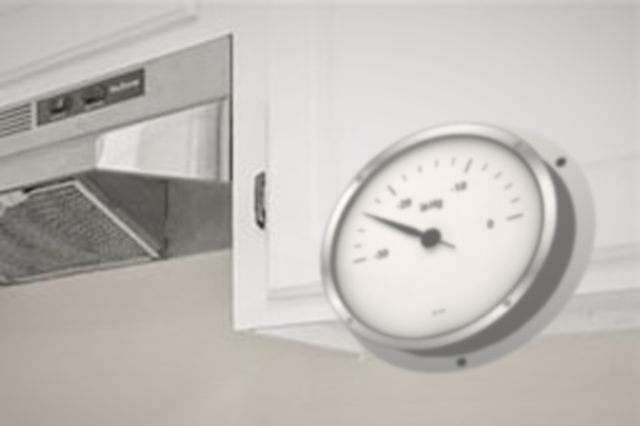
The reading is -24 inHg
